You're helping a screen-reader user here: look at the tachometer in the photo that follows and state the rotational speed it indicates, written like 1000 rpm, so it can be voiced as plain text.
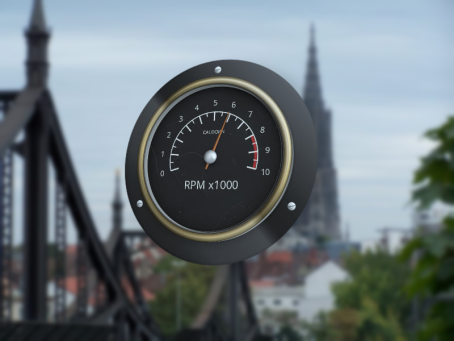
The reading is 6000 rpm
